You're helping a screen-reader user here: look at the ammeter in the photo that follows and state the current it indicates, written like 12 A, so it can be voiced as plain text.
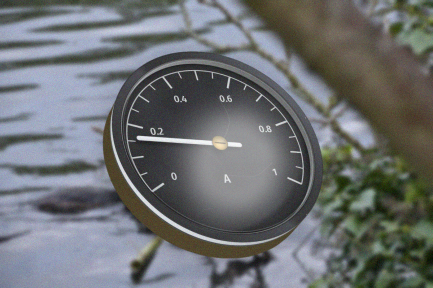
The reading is 0.15 A
